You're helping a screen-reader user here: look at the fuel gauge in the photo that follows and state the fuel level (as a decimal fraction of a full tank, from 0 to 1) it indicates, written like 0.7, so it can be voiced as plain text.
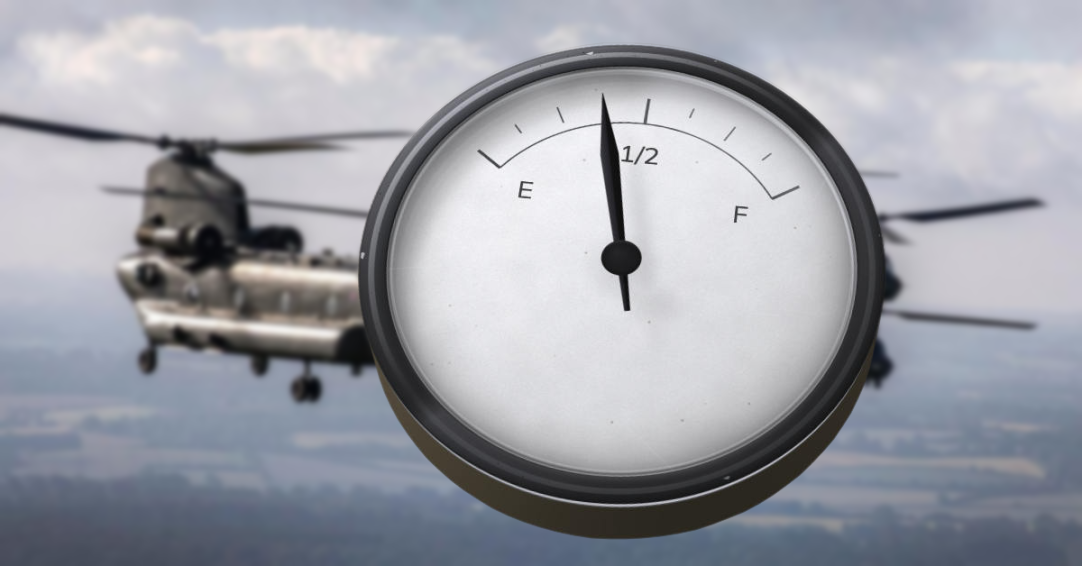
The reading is 0.375
